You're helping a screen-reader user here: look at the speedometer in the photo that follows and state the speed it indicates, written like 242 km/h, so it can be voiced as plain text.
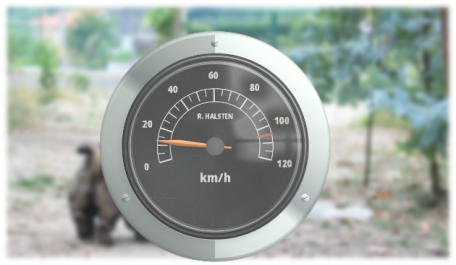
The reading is 12.5 km/h
